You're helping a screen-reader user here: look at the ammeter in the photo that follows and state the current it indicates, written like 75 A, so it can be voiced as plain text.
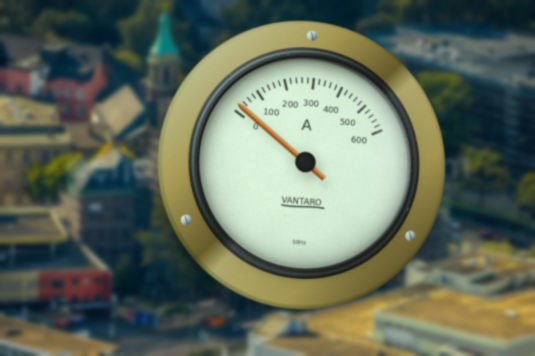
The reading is 20 A
